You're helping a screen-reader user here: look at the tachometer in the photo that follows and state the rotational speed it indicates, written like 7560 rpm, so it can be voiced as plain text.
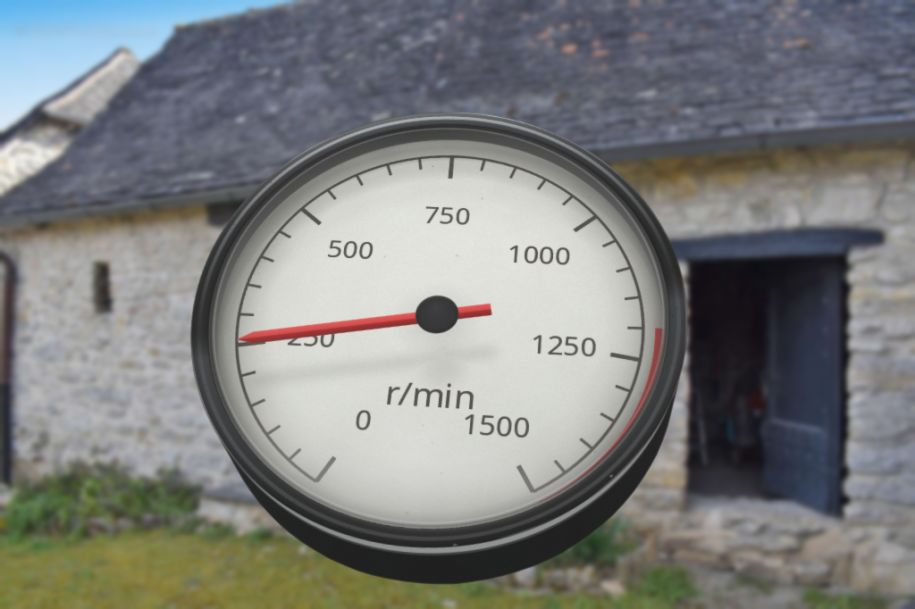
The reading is 250 rpm
